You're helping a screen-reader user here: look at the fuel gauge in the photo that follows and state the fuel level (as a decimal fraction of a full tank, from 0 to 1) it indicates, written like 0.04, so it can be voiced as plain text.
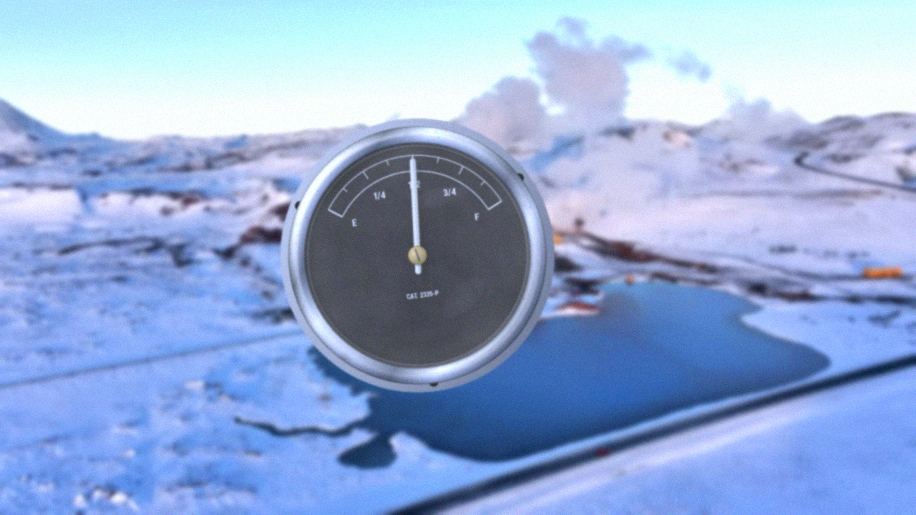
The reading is 0.5
